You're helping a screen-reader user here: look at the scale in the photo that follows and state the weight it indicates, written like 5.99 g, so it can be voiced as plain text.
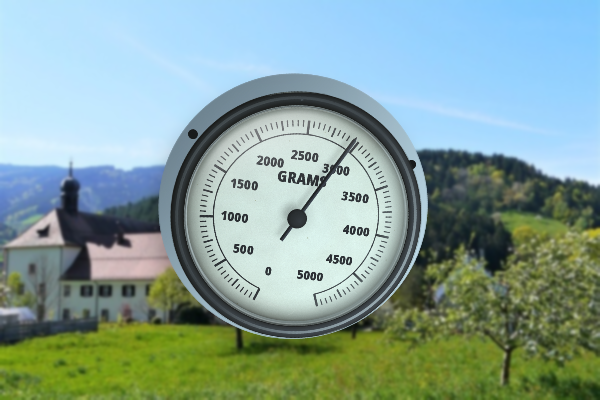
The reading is 2950 g
